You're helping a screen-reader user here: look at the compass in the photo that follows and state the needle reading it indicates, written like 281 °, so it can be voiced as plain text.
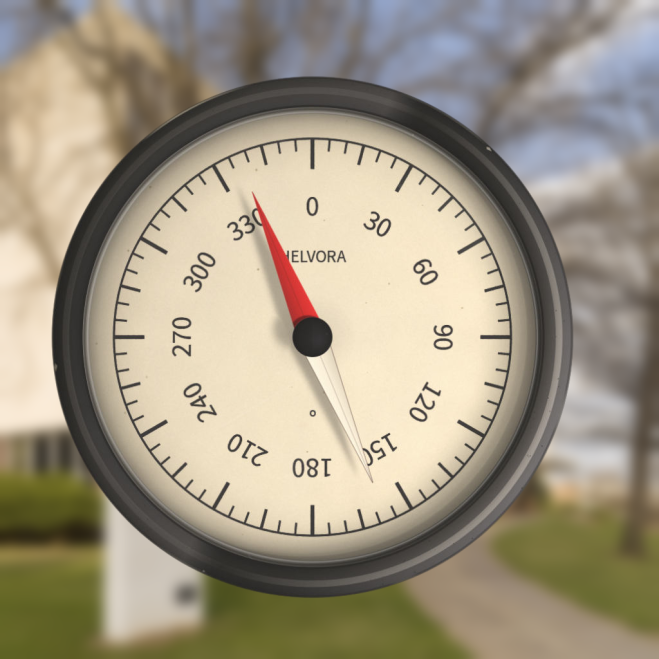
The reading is 337.5 °
